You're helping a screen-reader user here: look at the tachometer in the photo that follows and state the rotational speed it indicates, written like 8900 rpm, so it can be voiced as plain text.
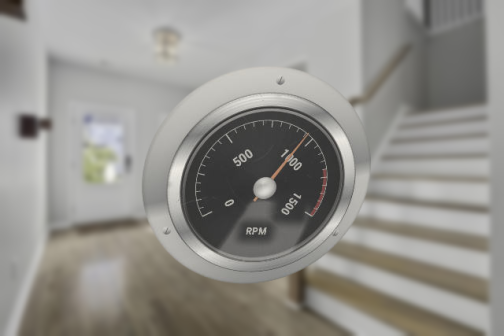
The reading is 950 rpm
